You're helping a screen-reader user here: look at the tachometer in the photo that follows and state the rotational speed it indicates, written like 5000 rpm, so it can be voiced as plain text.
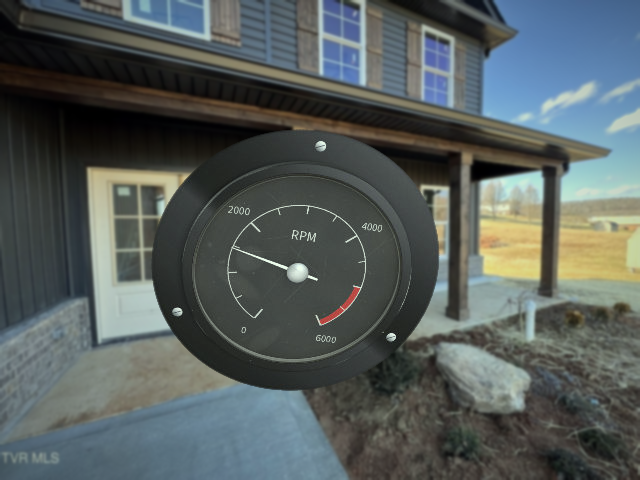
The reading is 1500 rpm
